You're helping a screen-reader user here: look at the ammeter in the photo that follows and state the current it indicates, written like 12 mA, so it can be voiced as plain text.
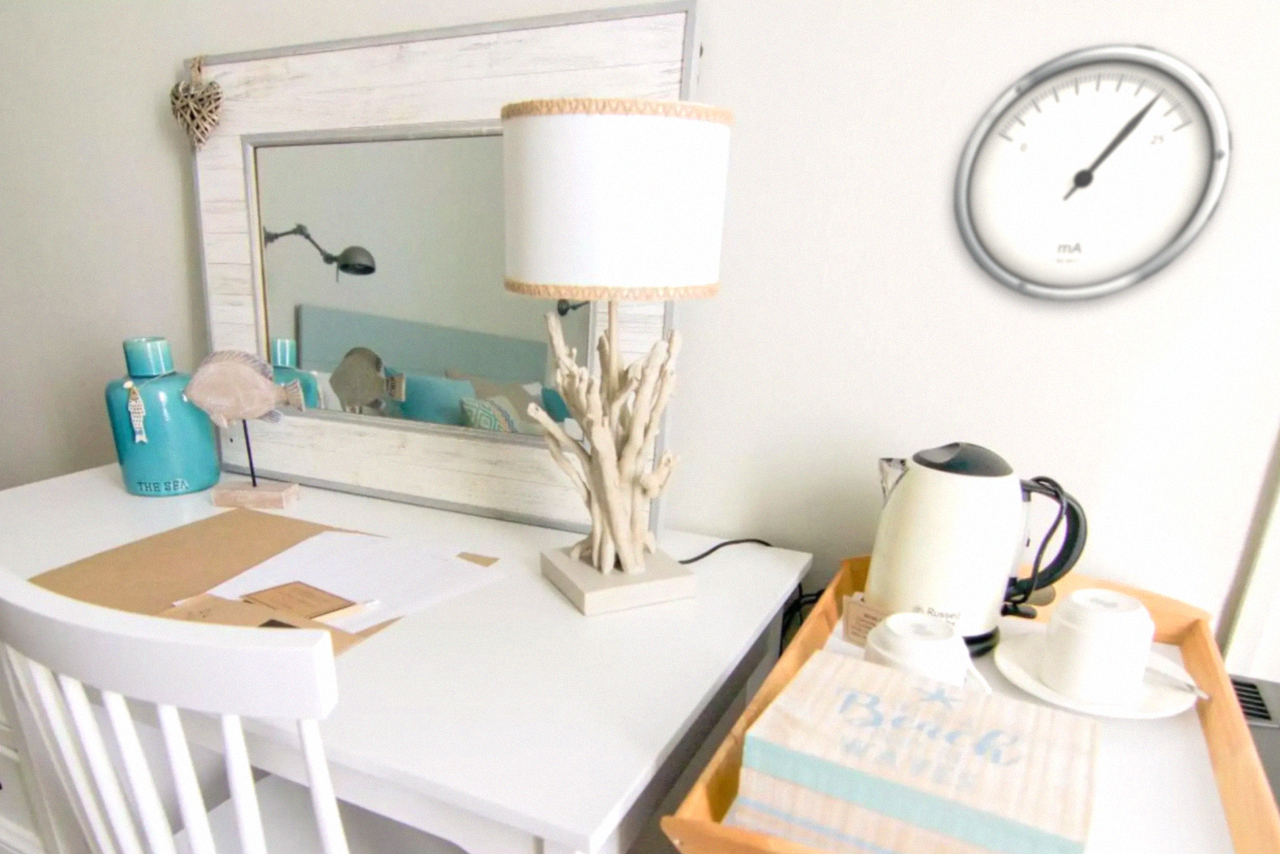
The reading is 20 mA
